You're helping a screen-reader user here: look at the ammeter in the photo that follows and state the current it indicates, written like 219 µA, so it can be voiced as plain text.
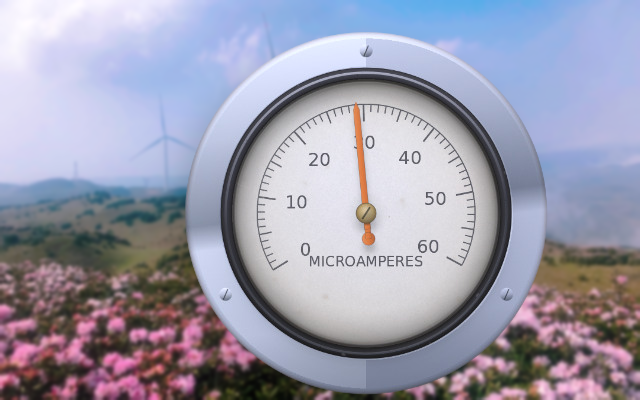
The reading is 29 µA
